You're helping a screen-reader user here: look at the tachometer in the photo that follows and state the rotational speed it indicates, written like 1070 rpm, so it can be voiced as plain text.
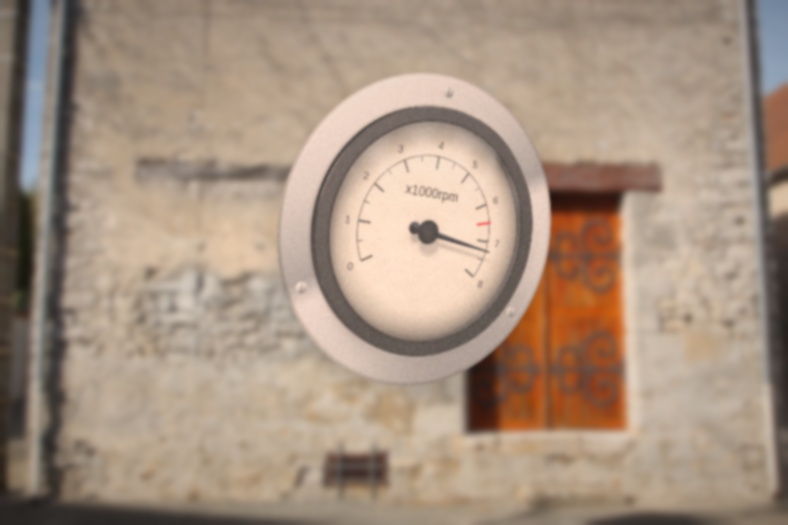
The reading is 7250 rpm
